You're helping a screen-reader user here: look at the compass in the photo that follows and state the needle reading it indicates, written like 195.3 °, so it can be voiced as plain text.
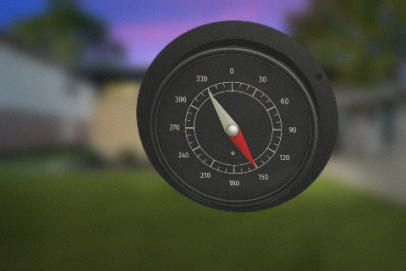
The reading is 150 °
